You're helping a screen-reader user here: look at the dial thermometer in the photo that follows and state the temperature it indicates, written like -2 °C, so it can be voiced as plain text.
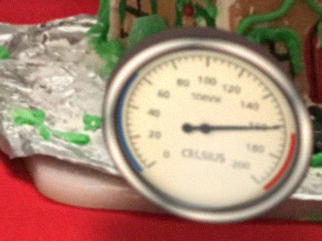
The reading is 160 °C
